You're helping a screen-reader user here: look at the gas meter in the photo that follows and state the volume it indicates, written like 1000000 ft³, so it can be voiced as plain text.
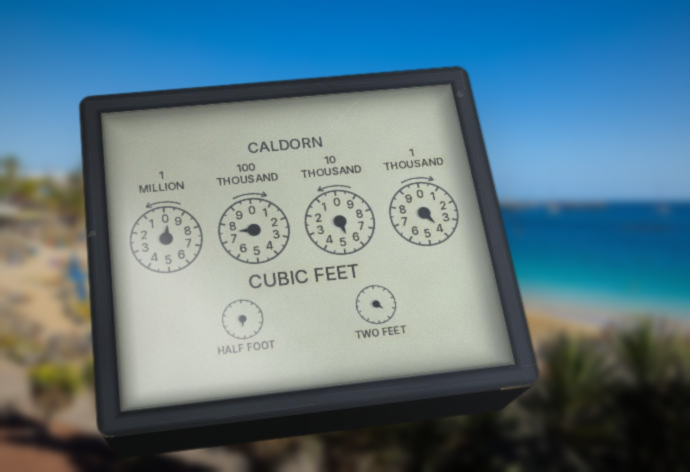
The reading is 975400 ft³
